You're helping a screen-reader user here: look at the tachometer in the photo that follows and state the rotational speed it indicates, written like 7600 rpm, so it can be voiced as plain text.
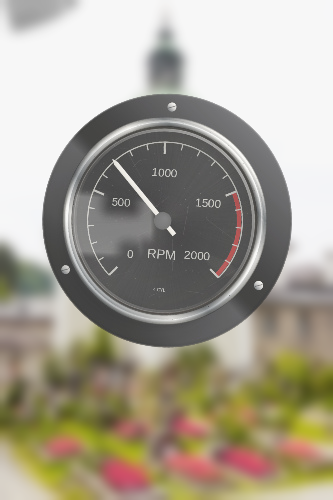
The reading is 700 rpm
